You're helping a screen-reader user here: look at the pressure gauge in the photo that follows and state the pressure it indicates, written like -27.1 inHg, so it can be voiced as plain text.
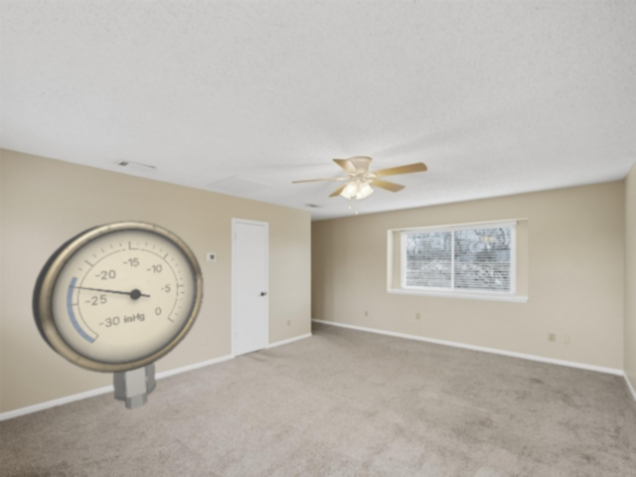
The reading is -23 inHg
